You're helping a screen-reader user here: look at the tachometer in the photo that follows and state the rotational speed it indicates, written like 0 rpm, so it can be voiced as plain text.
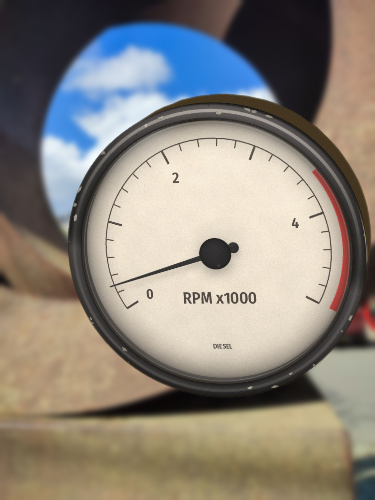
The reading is 300 rpm
